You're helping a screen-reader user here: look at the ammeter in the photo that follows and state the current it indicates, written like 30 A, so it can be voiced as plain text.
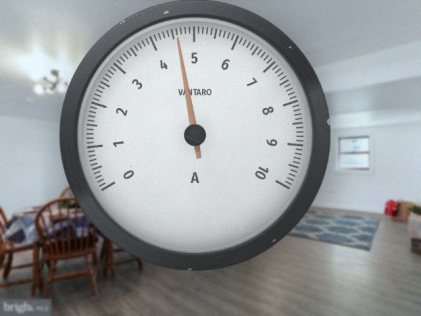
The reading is 4.6 A
